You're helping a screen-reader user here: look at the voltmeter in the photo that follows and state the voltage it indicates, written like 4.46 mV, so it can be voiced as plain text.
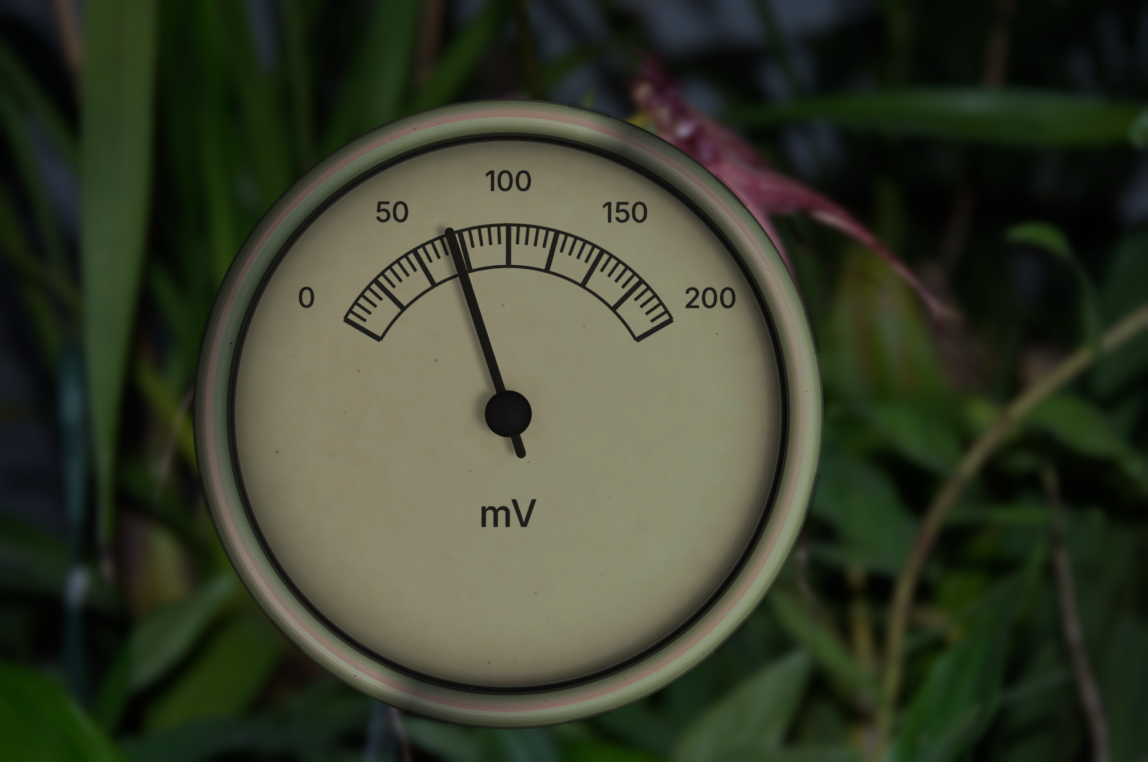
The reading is 70 mV
